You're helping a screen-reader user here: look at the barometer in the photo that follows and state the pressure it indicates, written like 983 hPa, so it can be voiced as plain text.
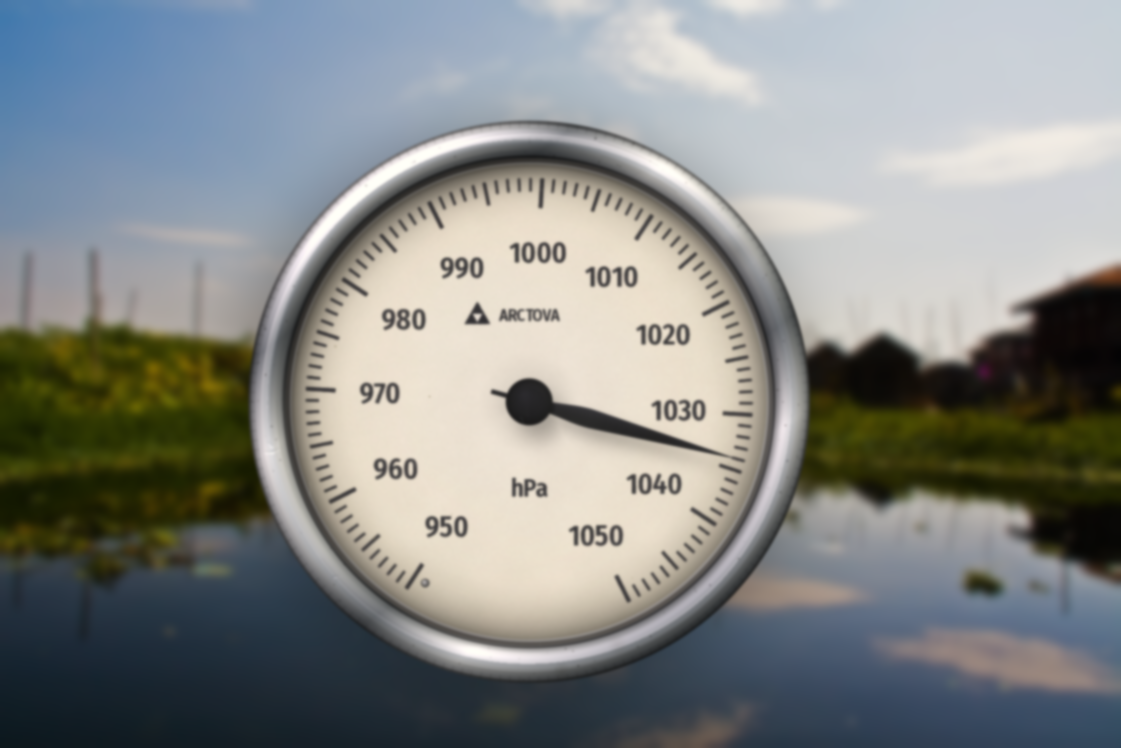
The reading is 1034 hPa
